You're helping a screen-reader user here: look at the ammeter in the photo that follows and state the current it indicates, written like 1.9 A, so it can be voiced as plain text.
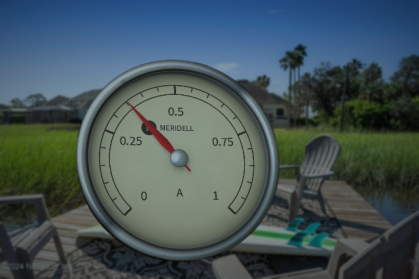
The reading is 0.35 A
